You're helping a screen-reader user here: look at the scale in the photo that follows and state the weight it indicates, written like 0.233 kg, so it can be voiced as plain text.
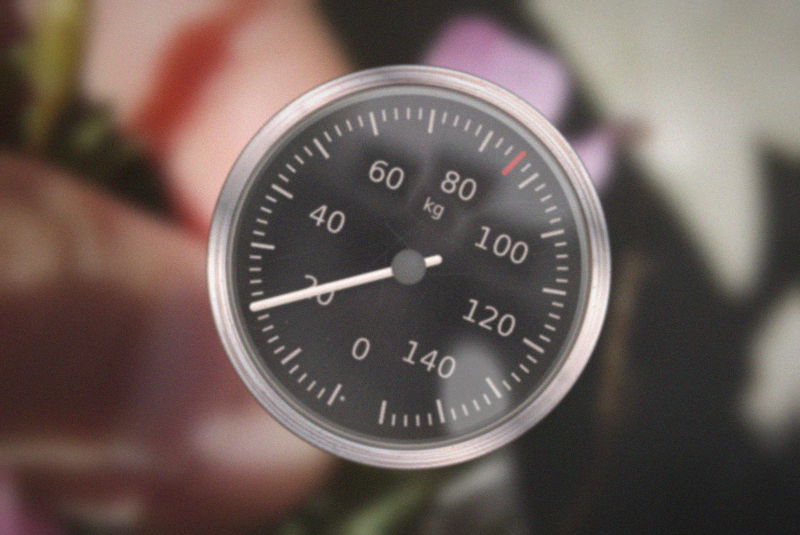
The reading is 20 kg
